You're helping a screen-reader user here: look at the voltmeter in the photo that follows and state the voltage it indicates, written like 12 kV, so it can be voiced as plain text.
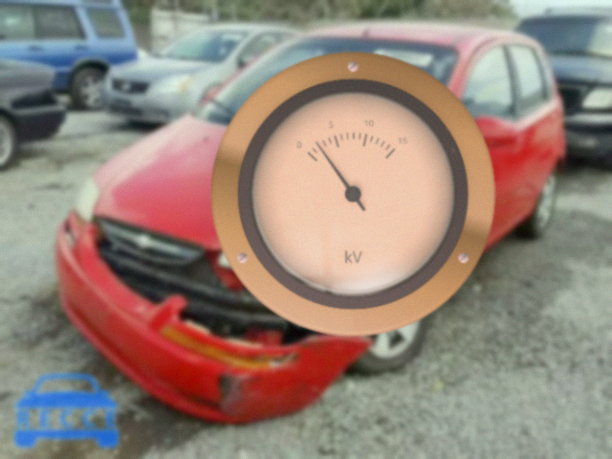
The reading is 2 kV
